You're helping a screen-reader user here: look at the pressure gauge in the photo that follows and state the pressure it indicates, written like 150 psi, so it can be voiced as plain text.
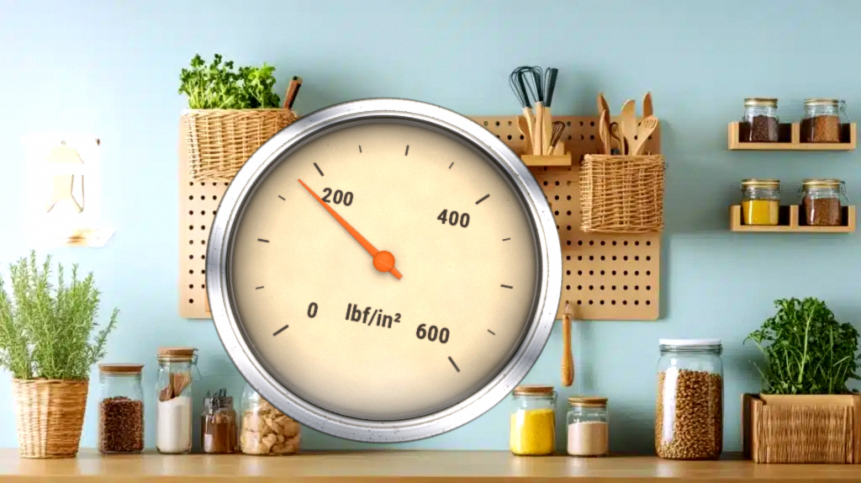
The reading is 175 psi
